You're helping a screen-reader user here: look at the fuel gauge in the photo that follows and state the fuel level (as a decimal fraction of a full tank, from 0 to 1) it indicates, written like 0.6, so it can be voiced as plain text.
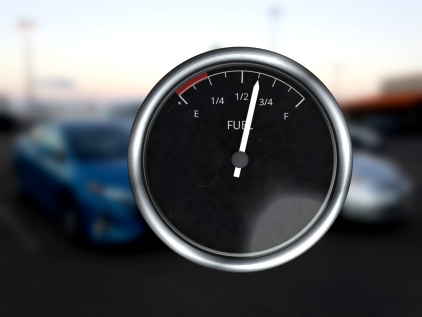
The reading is 0.625
